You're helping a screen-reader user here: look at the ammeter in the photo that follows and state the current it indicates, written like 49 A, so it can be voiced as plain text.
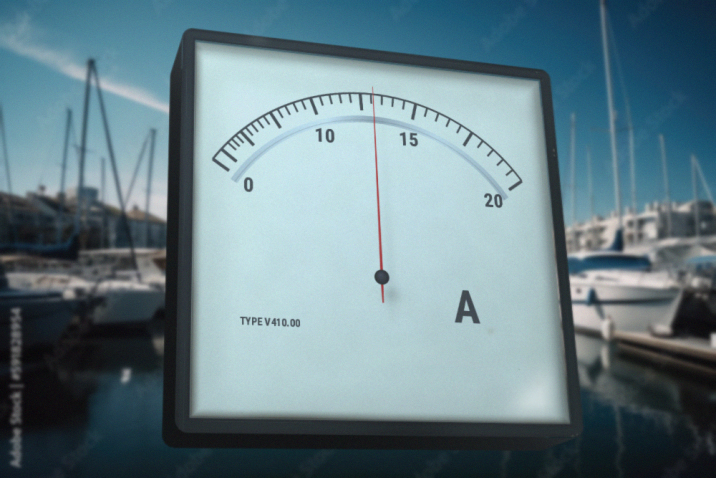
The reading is 13 A
